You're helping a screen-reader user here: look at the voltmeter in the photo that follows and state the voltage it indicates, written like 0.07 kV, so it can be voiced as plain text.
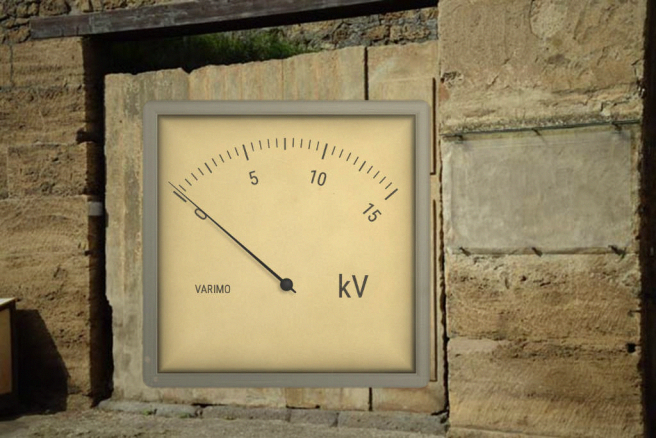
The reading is 0.25 kV
